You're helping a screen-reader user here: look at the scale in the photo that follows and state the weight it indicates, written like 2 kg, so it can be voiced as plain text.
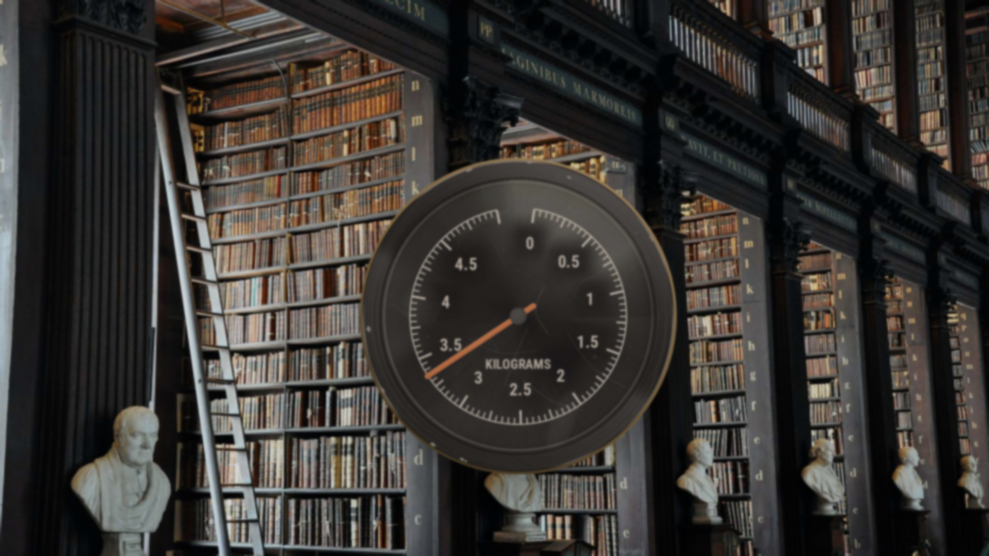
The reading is 3.35 kg
